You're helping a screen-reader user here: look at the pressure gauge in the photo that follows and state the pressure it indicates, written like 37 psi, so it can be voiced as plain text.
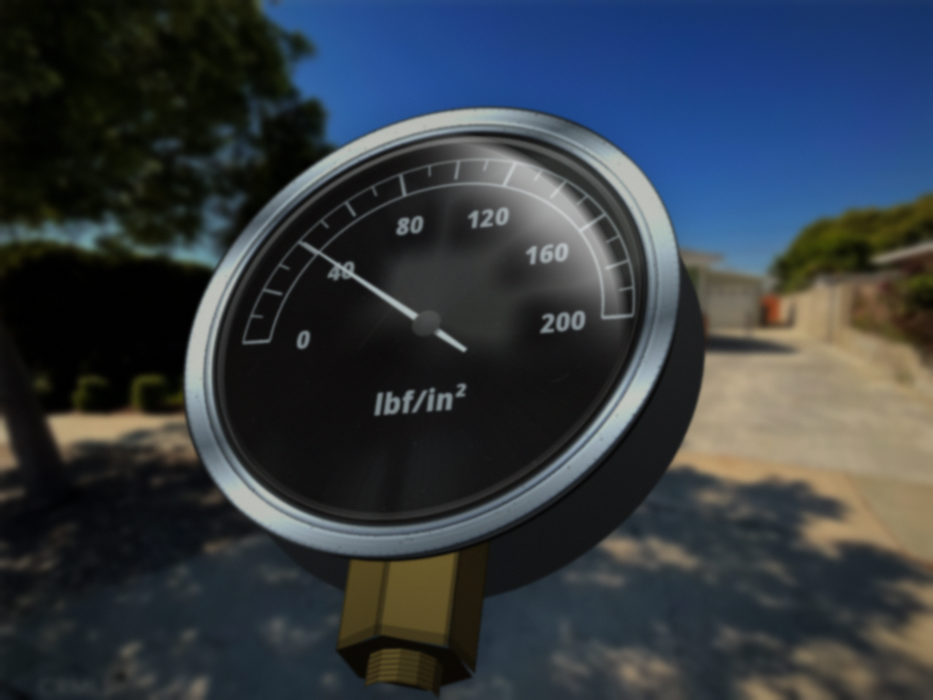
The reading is 40 psi
